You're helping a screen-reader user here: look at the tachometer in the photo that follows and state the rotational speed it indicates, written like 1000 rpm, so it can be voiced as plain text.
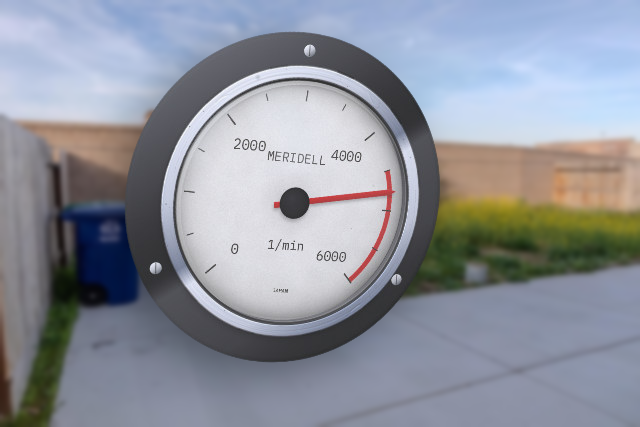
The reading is 4750 rpm
